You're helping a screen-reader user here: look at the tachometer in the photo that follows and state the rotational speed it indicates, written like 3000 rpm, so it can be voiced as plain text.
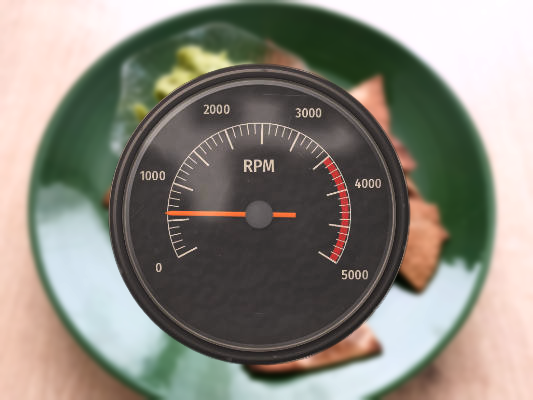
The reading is 600 rpm
